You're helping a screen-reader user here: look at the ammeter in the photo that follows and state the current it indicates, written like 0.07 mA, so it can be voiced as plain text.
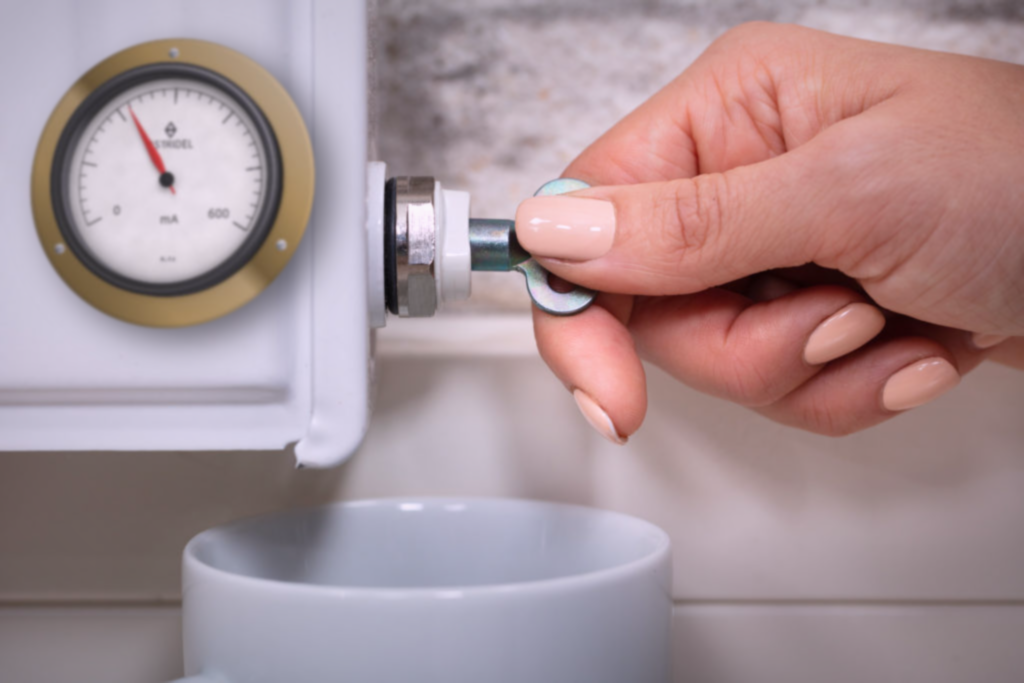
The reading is 220 mA
